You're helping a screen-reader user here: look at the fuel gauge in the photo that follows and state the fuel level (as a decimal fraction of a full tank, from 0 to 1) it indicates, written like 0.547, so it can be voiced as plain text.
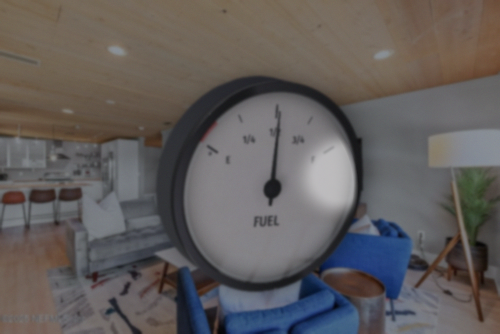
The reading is 0.5
